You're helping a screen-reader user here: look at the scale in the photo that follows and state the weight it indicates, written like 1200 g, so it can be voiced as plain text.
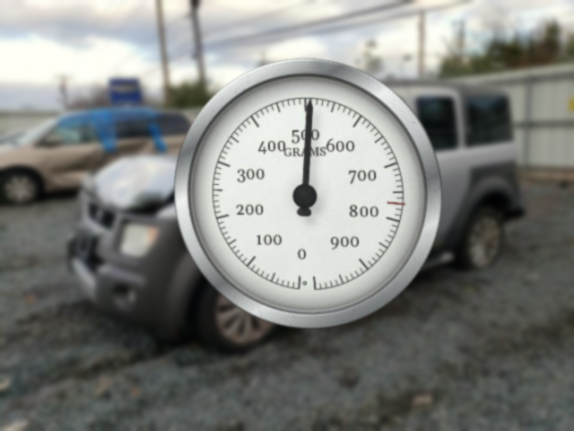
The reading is 510 g
